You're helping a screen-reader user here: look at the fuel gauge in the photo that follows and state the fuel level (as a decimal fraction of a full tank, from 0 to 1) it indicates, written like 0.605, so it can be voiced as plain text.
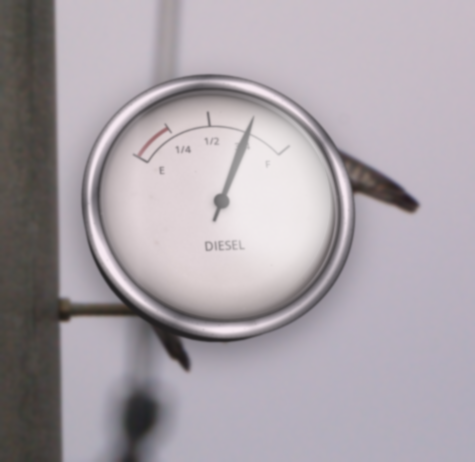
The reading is 0.75
